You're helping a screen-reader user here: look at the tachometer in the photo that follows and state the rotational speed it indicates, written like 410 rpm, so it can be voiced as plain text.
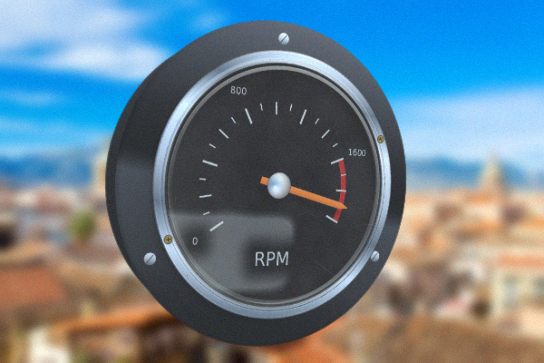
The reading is 1900 rpm
